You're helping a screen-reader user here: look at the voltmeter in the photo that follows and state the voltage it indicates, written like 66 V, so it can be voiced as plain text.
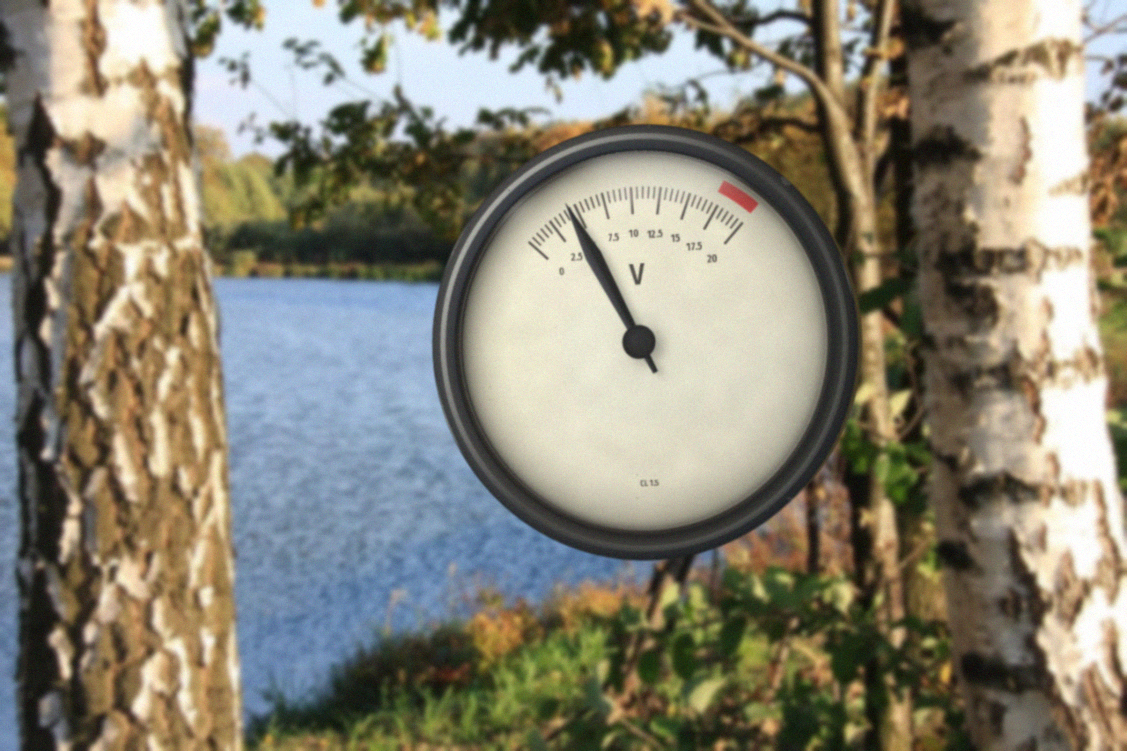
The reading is 4.5 V
